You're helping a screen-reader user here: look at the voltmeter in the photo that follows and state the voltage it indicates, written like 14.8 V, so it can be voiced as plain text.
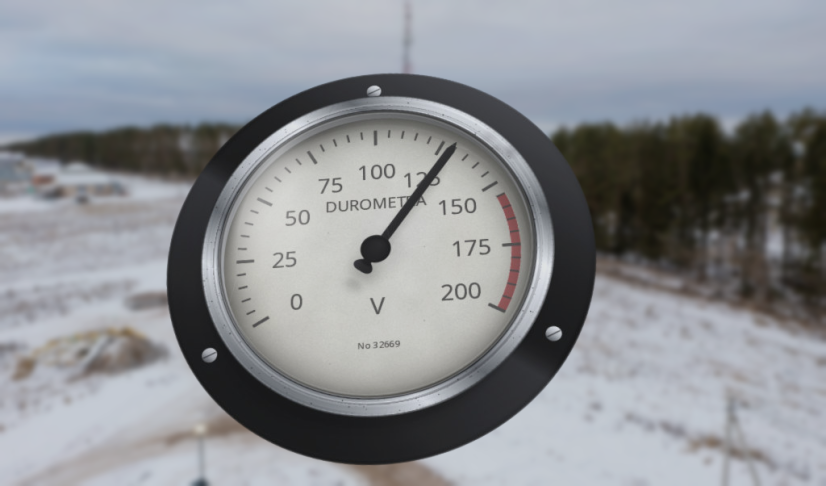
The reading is 130 V
